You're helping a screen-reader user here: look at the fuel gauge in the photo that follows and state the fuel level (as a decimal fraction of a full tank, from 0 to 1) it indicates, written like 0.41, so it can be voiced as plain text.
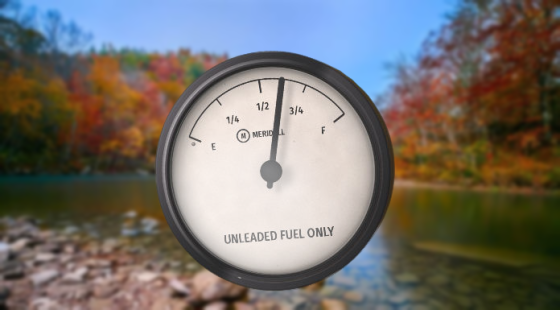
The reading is 0.625
